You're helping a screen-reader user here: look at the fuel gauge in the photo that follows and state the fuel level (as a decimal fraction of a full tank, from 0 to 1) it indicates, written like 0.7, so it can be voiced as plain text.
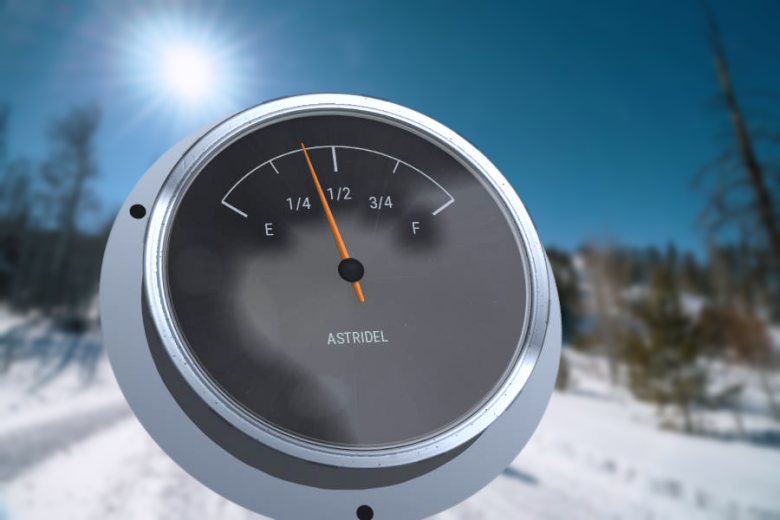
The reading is 0.375
